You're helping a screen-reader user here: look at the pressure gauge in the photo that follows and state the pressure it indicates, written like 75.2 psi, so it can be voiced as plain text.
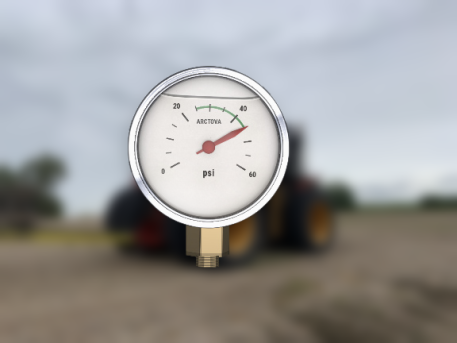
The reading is 45 psi
